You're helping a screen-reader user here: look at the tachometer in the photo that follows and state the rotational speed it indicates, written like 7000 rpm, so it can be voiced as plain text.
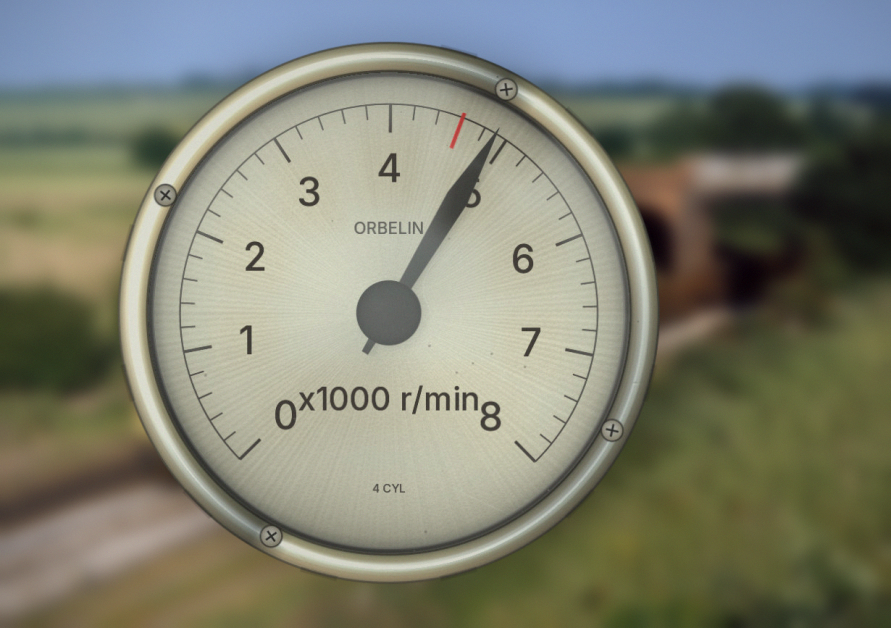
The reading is 4900 rpm
